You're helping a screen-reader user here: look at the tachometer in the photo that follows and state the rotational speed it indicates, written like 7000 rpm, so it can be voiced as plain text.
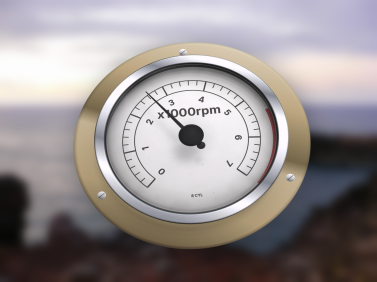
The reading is 2600 rpm
